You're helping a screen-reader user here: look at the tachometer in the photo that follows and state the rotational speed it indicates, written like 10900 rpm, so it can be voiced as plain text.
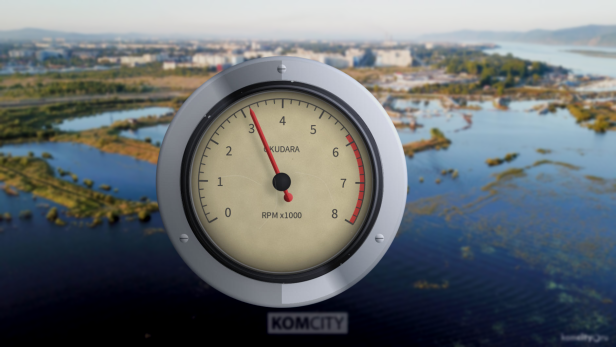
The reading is 3200 rpm
